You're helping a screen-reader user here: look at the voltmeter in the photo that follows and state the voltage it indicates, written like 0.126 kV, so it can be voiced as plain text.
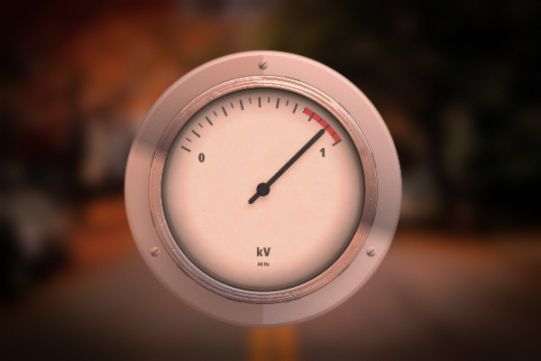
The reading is 0.9 kV
